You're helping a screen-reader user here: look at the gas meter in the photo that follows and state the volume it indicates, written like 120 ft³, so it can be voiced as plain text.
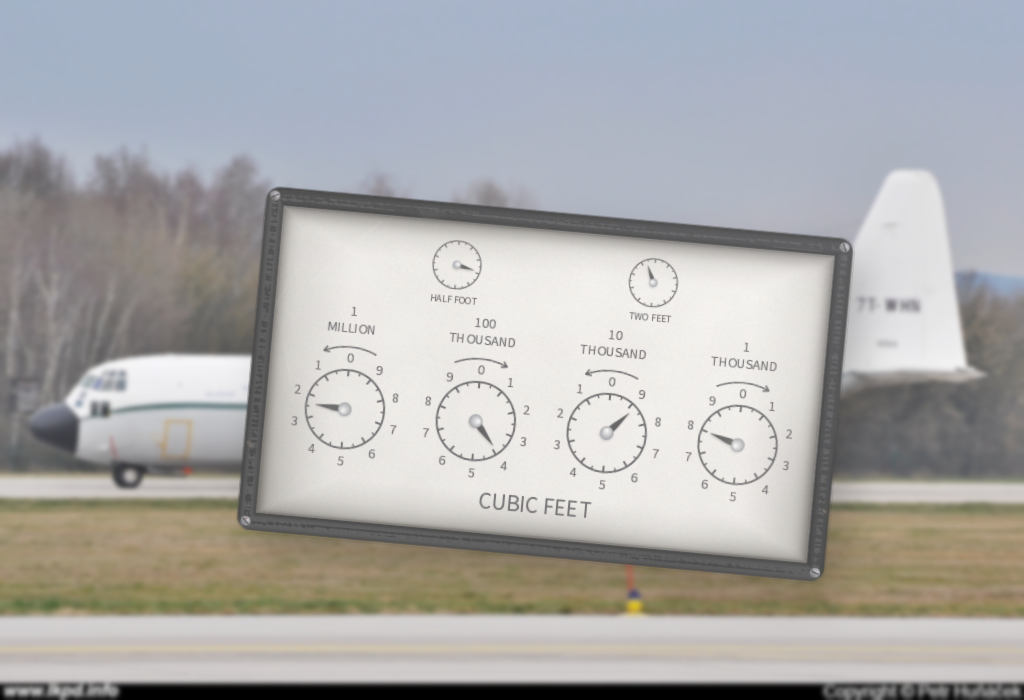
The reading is 238800 ft³
